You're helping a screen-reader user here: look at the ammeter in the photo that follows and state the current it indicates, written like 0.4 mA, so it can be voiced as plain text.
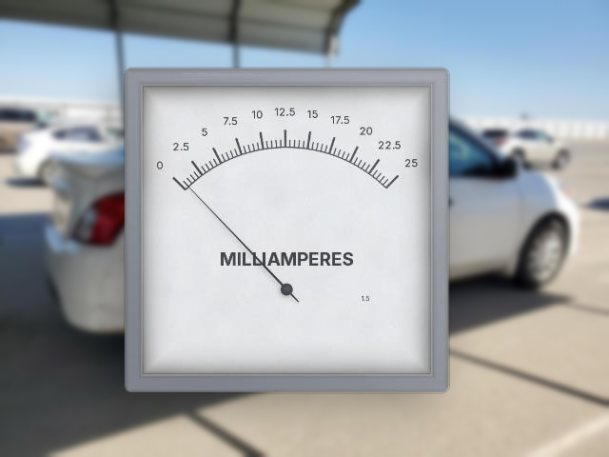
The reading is 0.5 mA
